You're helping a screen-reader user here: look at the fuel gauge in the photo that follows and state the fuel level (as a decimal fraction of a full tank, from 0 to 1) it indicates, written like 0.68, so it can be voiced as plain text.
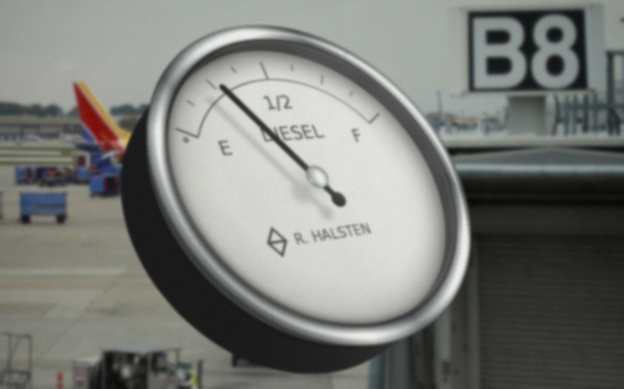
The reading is 0.25
